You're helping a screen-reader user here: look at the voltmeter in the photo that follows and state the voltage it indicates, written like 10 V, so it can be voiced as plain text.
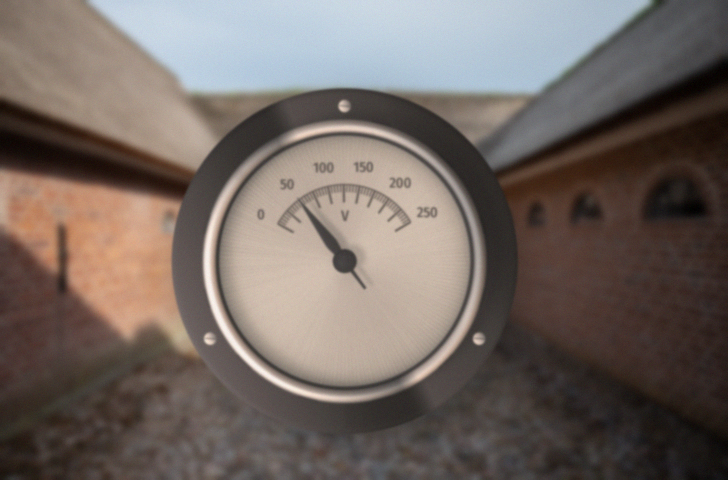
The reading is 50 V
